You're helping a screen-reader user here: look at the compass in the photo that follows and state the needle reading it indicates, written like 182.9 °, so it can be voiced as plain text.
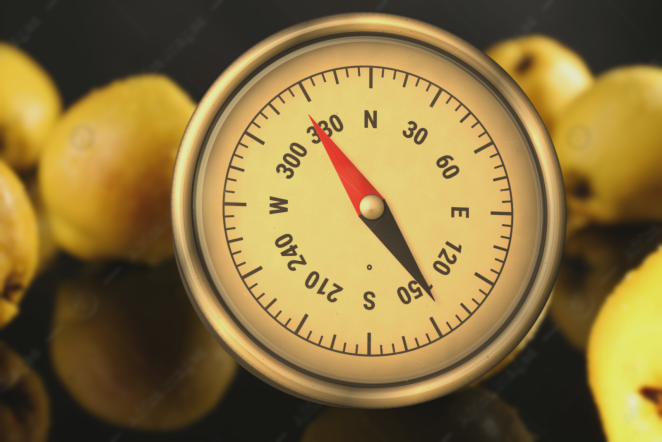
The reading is 325 °
